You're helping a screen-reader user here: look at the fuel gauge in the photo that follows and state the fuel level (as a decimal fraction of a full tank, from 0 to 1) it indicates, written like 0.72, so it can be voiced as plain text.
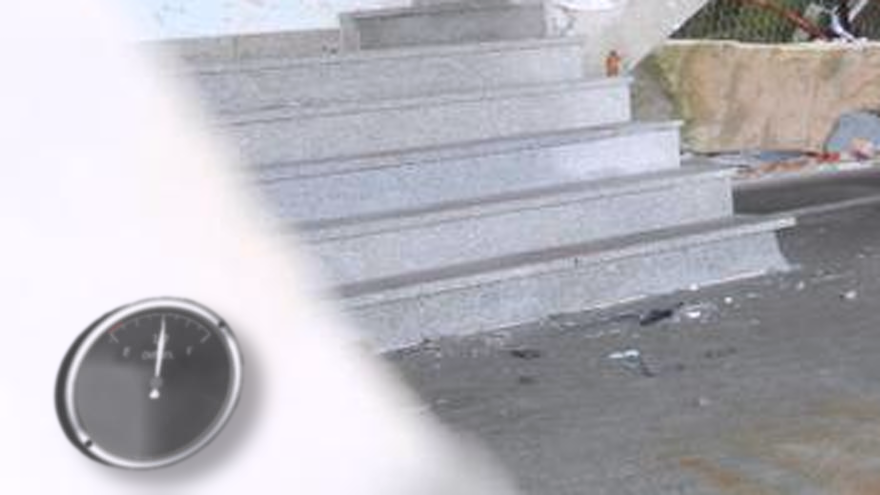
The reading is 0.5
